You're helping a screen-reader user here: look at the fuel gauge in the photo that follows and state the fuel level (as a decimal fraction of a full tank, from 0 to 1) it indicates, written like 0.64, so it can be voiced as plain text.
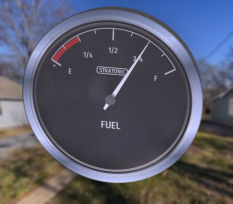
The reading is 0.75
